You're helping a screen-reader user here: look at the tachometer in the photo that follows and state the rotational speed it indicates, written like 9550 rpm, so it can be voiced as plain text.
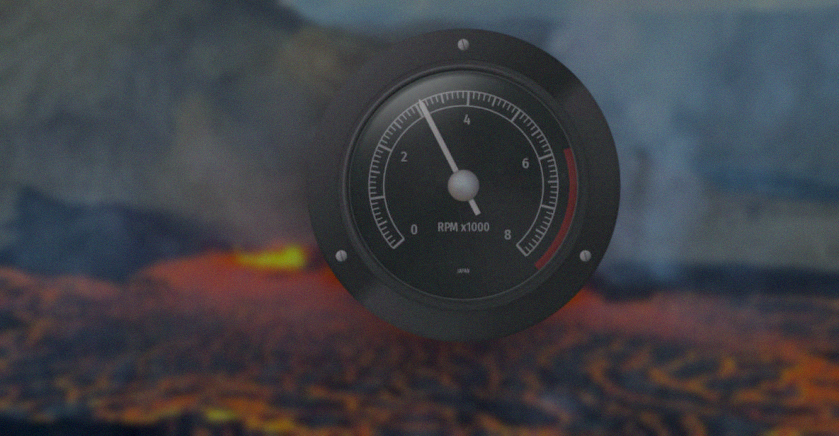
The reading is 3100 rpm
